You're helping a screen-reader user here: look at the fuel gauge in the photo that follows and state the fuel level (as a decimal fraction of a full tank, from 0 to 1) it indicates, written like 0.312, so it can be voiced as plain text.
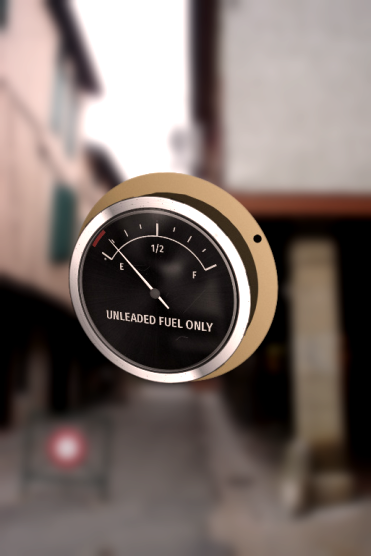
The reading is 0.125
